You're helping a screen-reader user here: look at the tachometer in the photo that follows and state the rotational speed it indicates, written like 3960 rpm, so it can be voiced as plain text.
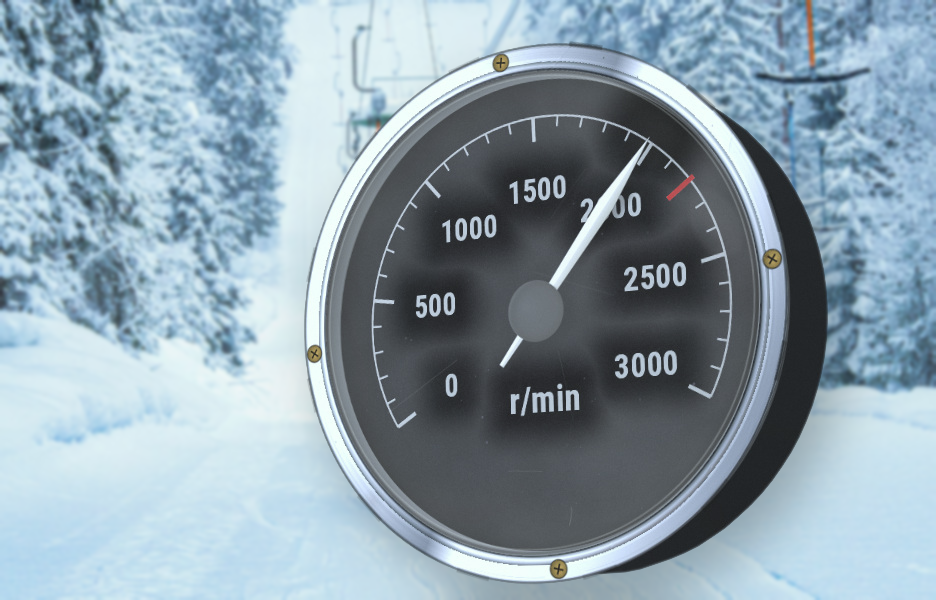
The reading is 2000 rpm
